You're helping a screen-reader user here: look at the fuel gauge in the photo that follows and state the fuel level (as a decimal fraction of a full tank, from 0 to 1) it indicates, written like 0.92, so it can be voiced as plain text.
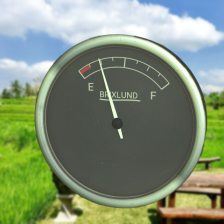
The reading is 0.25
